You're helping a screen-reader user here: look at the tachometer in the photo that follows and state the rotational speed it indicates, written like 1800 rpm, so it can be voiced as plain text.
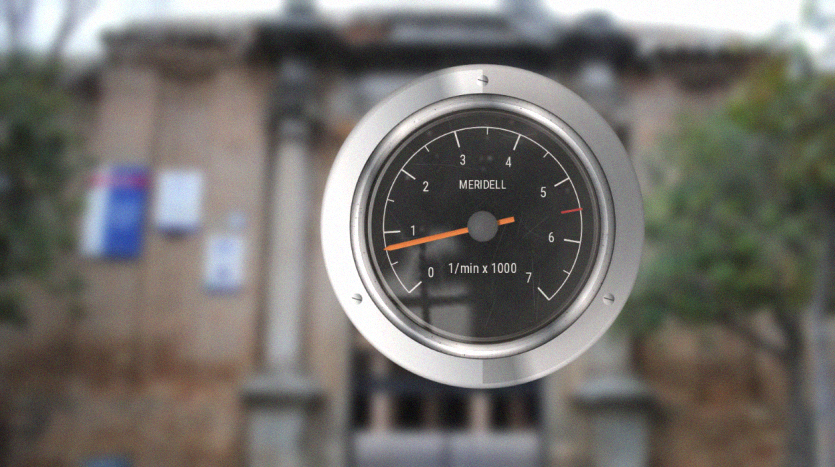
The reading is 750 rpm
